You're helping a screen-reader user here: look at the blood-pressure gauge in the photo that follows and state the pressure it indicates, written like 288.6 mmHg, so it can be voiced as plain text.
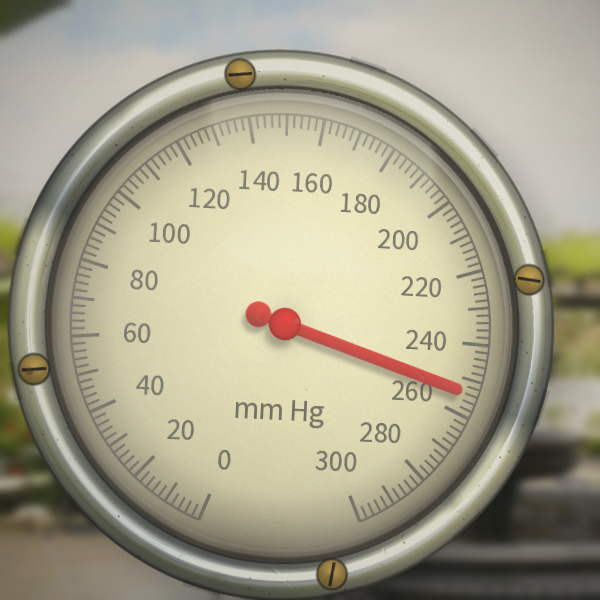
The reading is 254 mmHg
